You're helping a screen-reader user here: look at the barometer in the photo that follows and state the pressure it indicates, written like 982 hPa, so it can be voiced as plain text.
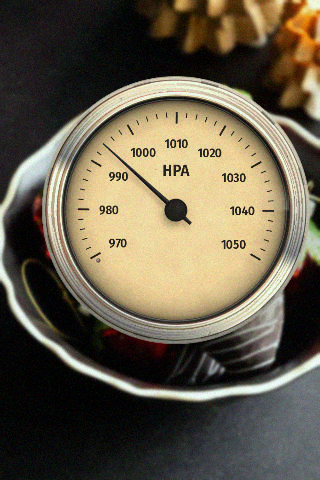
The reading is 994 hPa
